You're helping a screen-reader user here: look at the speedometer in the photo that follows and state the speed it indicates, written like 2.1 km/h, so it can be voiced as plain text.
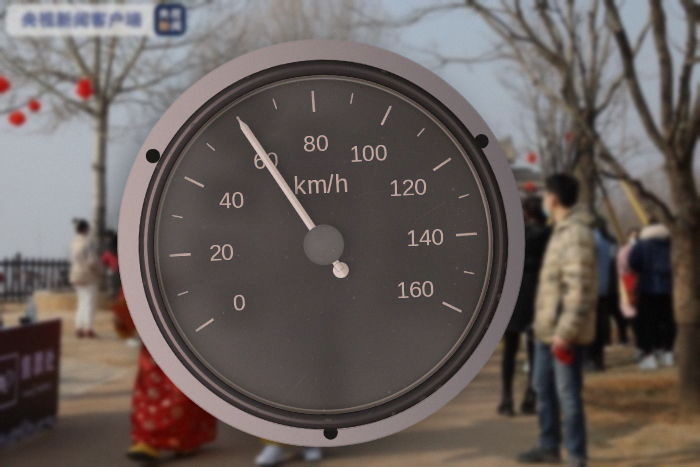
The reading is 60 km/h
